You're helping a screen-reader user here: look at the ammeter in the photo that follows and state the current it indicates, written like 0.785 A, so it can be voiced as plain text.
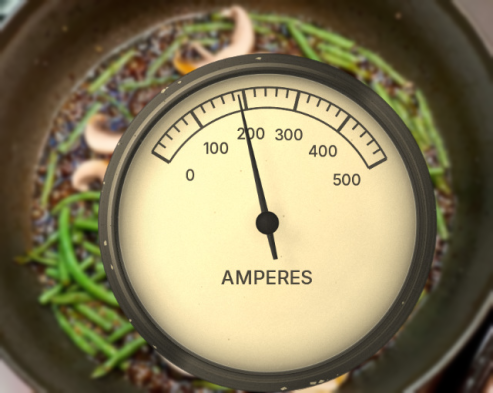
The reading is 190 A
